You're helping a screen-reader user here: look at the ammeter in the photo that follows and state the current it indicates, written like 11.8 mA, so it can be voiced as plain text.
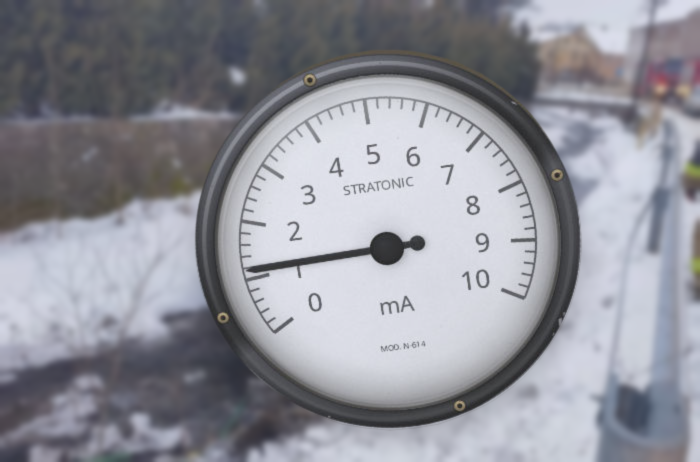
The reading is 1.2 mA
